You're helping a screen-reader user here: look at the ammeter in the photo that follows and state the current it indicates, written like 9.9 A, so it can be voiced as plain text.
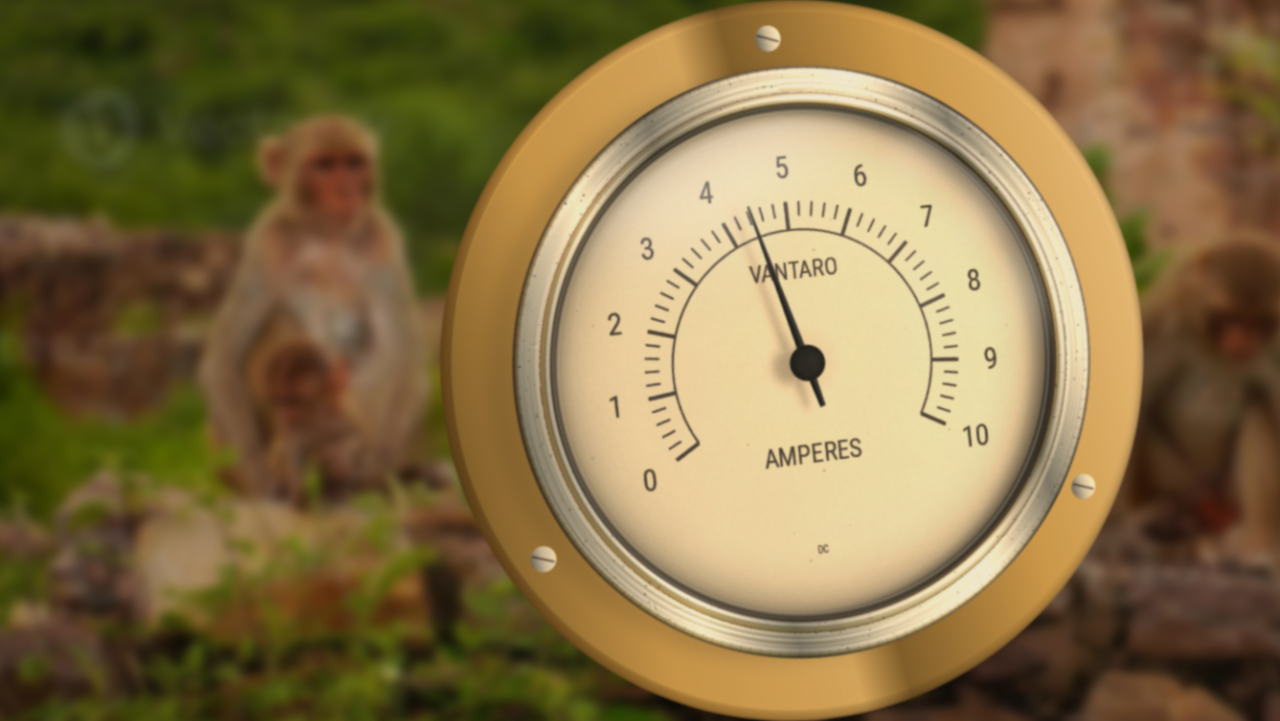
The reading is 4.4 A
